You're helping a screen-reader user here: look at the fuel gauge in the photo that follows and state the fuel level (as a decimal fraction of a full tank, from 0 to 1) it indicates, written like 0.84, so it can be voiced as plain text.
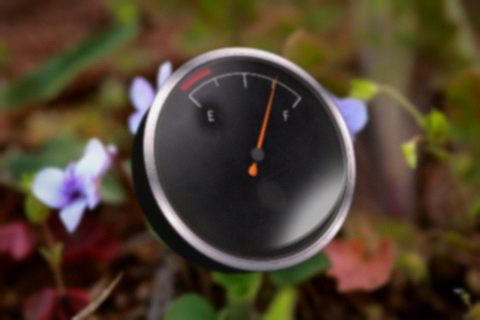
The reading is 0.75
